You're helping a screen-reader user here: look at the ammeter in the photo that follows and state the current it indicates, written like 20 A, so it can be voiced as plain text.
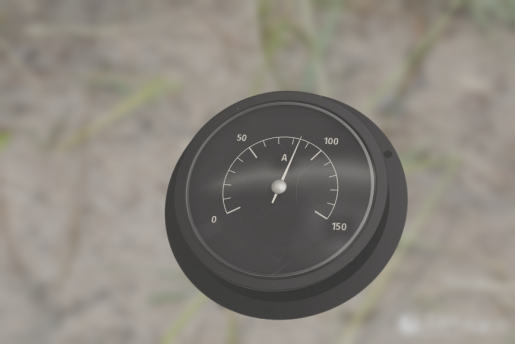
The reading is 85 A
